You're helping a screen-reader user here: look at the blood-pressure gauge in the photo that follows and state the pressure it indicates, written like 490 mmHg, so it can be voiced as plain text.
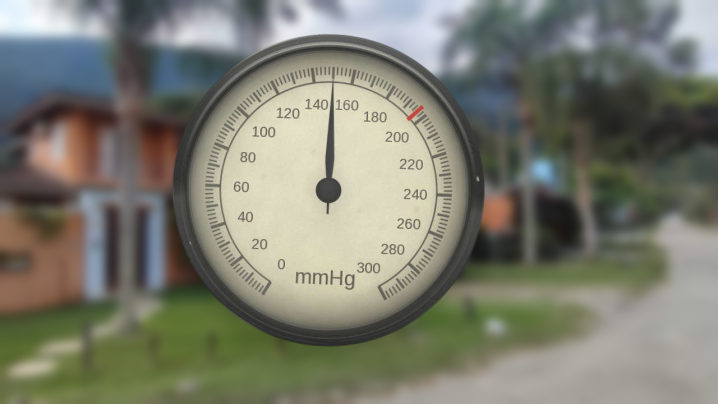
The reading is 150 mmHg
